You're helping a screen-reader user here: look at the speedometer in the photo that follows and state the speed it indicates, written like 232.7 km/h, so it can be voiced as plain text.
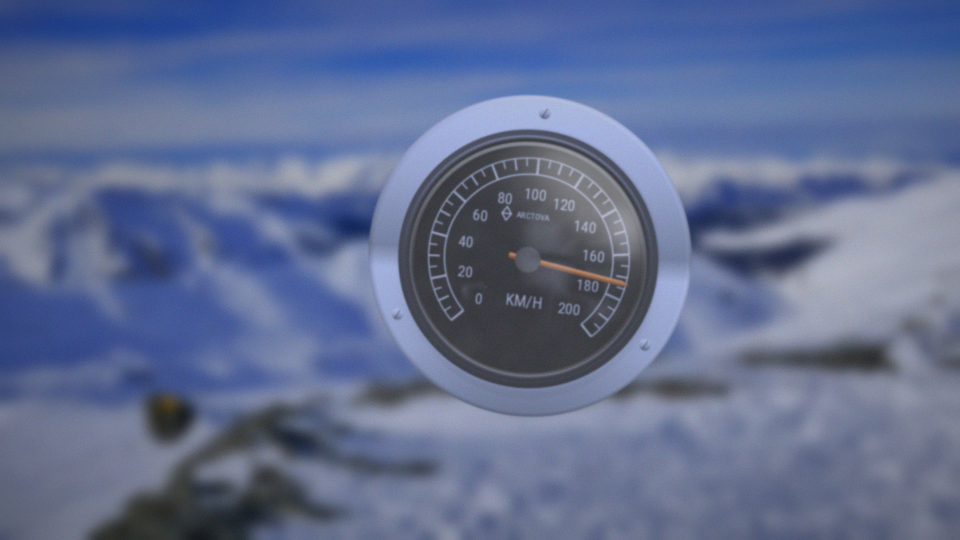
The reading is 172.5 km/h
